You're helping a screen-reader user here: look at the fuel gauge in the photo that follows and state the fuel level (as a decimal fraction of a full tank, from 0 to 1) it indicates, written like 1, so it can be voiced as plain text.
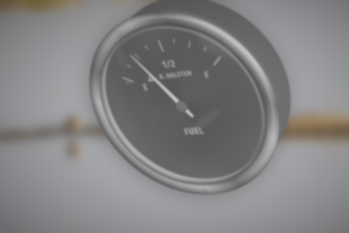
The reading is 0.25
